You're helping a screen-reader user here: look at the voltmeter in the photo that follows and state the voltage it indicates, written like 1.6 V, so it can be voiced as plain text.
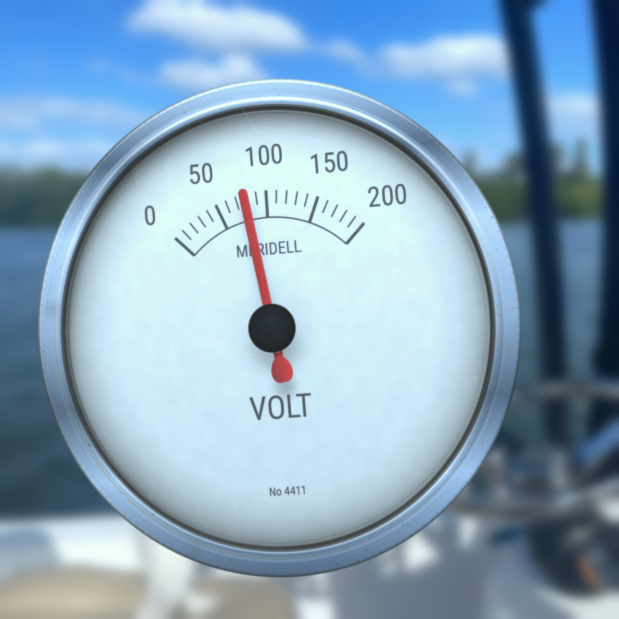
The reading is 80 V
